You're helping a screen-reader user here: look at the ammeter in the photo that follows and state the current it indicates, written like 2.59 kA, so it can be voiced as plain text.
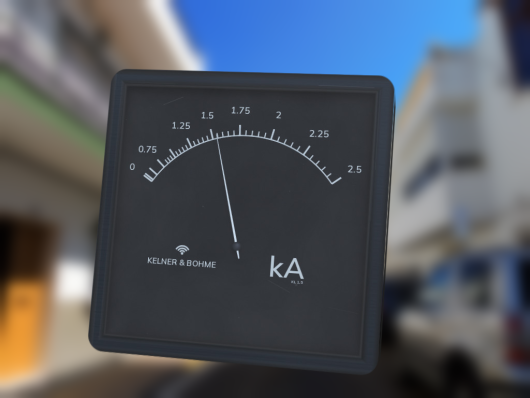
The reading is 1.55 kA
